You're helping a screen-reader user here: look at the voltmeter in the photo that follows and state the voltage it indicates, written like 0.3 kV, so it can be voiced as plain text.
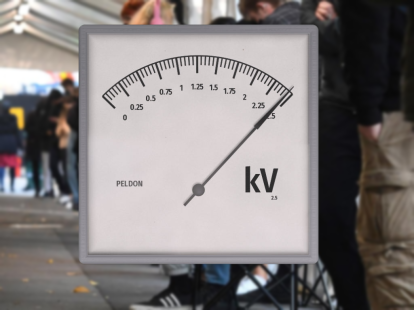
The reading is 2.45 kV
